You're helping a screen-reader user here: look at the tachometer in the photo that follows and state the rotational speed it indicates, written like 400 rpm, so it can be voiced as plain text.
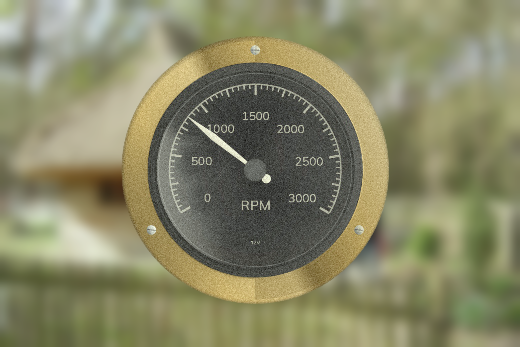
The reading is 850 rpm
